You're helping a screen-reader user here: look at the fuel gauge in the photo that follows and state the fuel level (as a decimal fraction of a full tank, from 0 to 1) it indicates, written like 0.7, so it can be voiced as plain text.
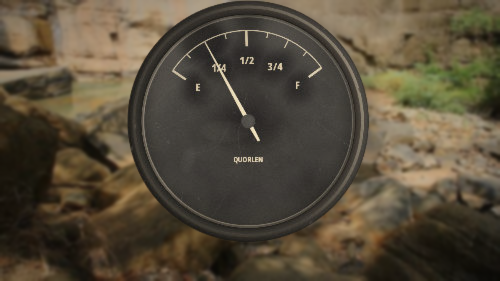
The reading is 0.25
